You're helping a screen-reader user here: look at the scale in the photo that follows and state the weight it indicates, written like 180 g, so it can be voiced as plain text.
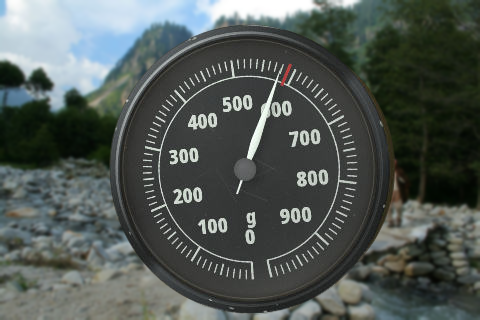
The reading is 580 g
